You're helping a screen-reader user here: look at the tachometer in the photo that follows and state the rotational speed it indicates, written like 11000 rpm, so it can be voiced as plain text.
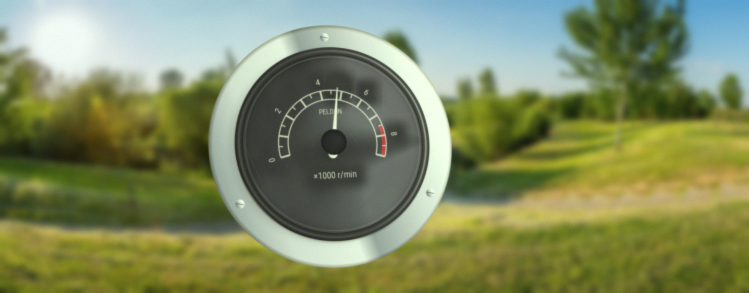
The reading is 4750 rpm
